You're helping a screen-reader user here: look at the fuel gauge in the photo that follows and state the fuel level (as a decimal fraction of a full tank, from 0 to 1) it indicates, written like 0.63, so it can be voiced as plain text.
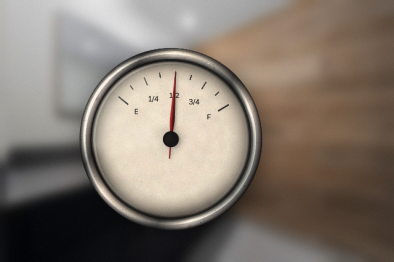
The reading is 0.5
